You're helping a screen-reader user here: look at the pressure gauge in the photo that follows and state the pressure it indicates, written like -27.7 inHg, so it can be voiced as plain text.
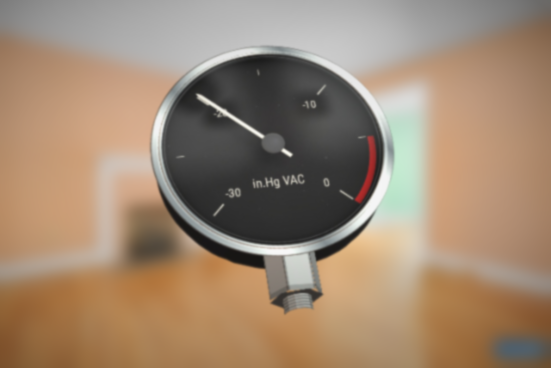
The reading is -20 inHg
